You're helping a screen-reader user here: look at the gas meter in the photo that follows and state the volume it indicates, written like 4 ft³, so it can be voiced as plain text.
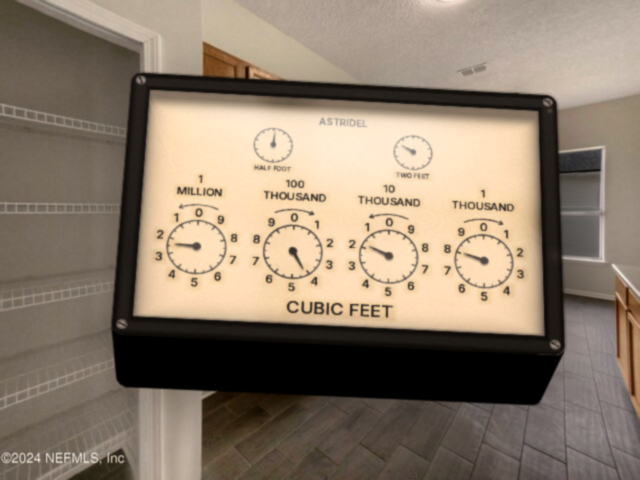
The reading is 241800 ft³
